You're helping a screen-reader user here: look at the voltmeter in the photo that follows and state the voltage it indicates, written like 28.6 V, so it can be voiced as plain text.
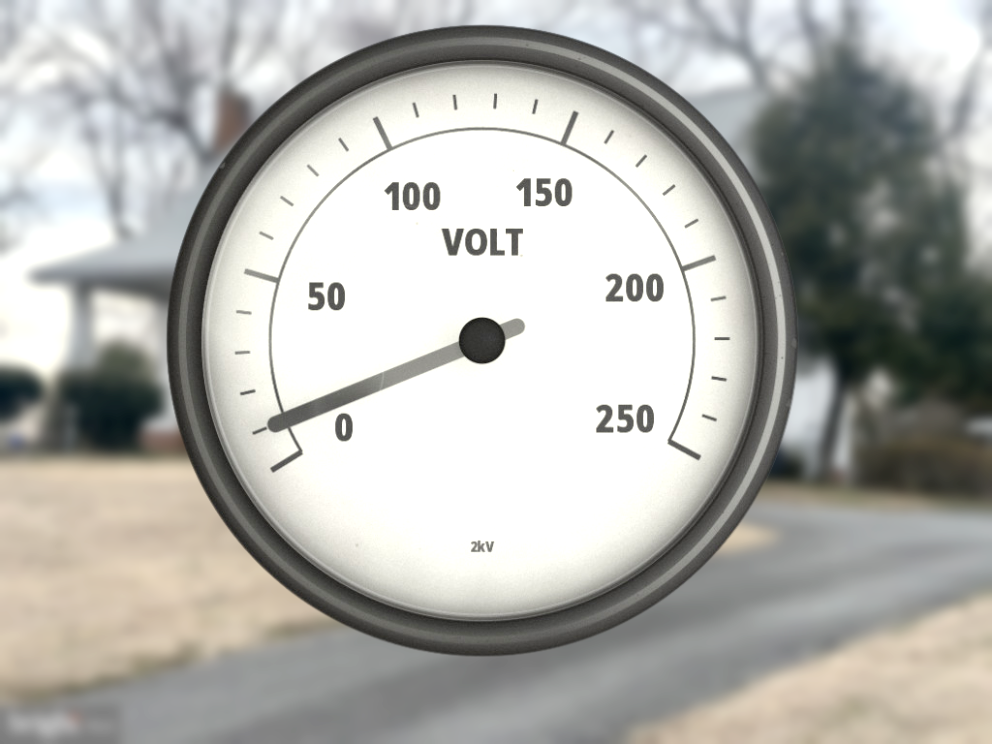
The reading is 10 V
